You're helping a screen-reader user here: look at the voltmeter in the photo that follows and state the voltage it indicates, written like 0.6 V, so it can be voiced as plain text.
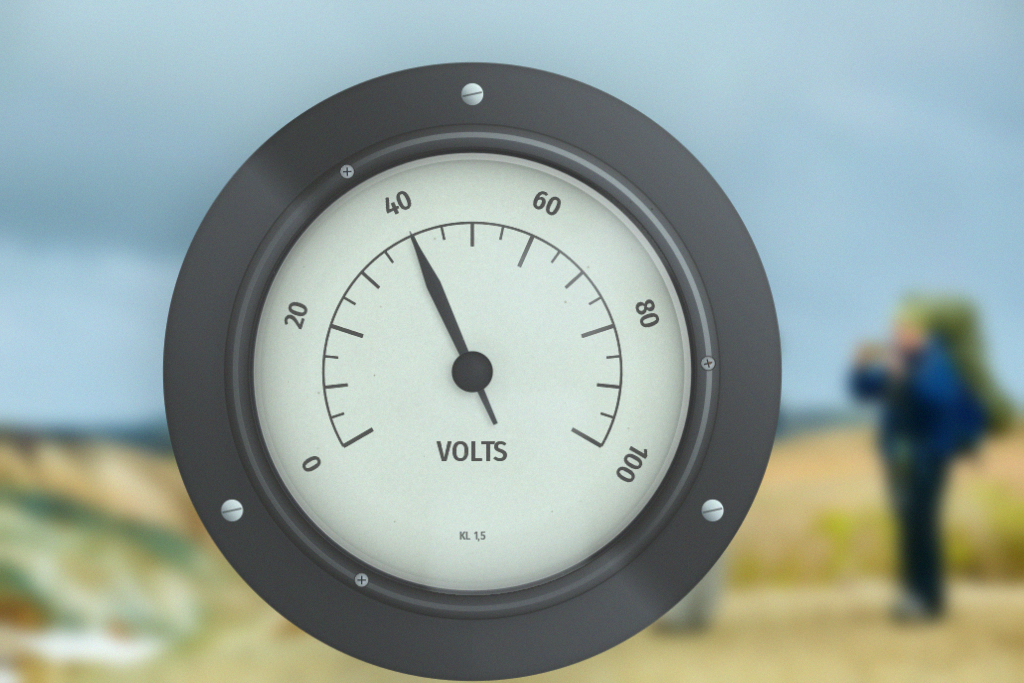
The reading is 40 V
